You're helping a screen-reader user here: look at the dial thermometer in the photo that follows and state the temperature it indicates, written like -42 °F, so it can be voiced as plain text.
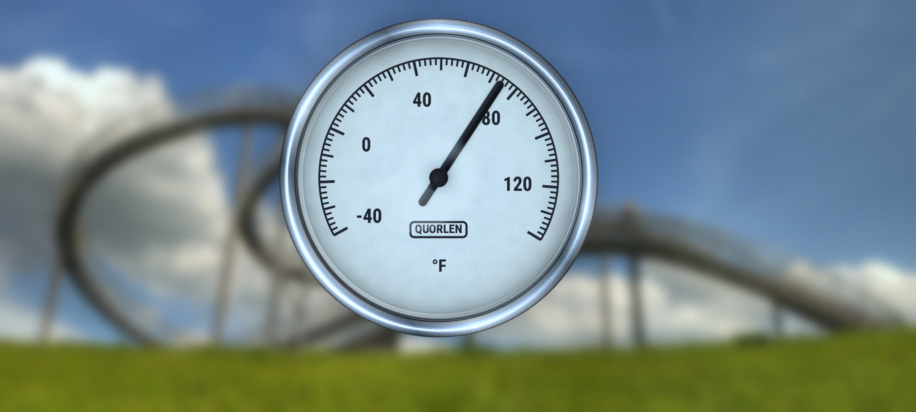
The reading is 74 °F
